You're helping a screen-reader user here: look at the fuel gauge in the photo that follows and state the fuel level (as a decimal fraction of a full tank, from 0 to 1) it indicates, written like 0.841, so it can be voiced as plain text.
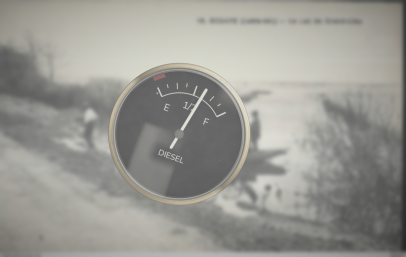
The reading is 0.625
